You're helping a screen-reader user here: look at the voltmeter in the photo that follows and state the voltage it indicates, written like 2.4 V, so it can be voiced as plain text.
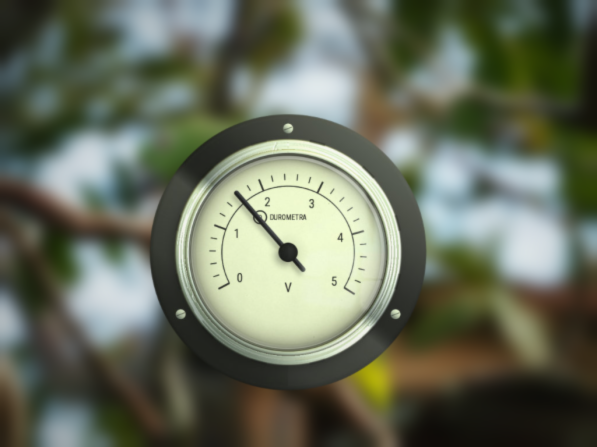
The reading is 1.6 V
